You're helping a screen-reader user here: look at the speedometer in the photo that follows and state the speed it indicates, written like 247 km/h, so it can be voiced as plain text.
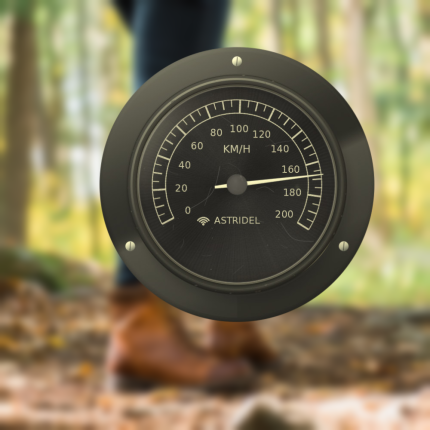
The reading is 167.5 km/h
